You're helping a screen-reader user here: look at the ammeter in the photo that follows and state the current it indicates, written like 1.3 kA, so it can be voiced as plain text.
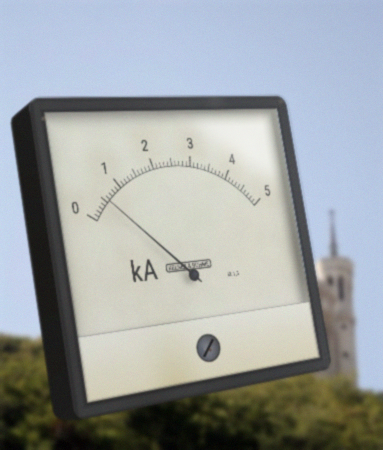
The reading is 0.5 kA
